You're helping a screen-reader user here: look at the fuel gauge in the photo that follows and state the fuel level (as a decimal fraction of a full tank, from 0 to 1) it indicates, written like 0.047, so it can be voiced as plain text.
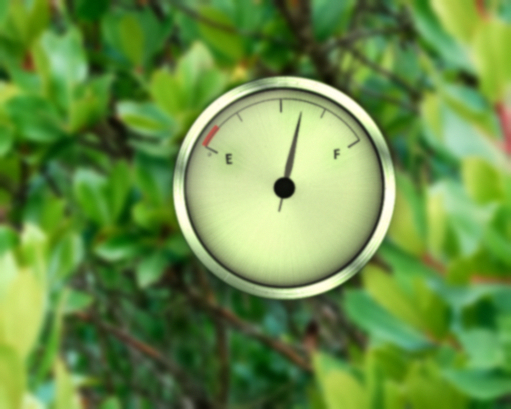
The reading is 0.625
